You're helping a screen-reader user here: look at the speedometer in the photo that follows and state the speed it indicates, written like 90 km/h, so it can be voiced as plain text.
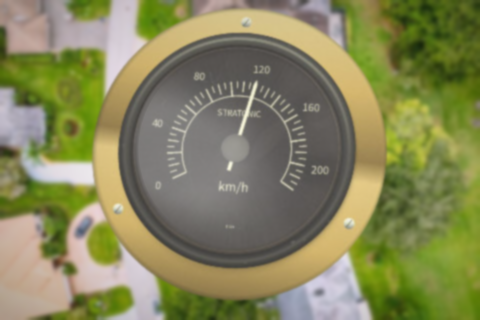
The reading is 120 km/h
